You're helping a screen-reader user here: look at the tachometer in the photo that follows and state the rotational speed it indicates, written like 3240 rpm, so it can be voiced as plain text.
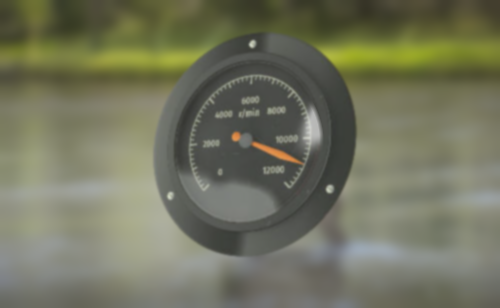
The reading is 11000 rpm
